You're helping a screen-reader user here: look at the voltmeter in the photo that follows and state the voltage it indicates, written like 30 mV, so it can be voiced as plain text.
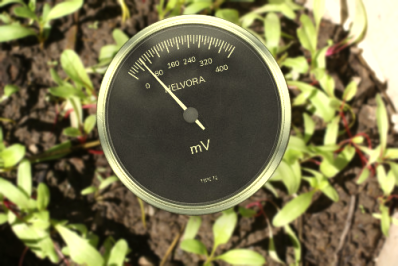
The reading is 60 mV
